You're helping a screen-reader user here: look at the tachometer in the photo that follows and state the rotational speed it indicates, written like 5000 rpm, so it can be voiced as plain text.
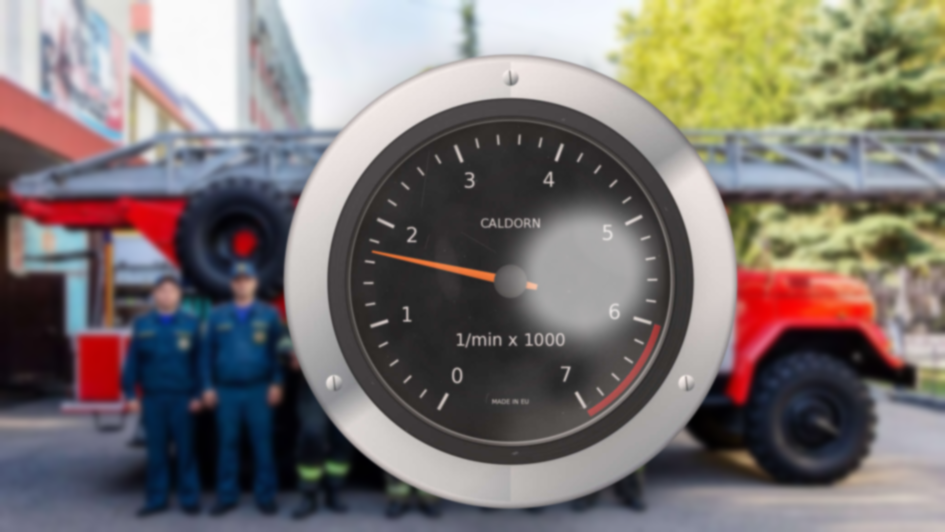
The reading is 1700 rpm
